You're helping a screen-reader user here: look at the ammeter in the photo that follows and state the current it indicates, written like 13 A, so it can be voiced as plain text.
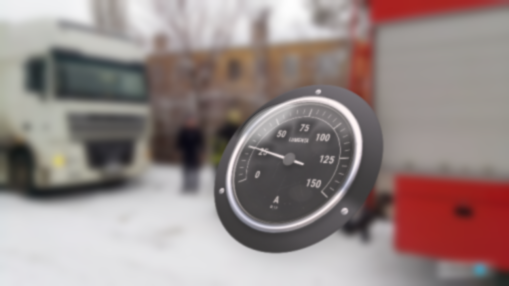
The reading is 25 A
